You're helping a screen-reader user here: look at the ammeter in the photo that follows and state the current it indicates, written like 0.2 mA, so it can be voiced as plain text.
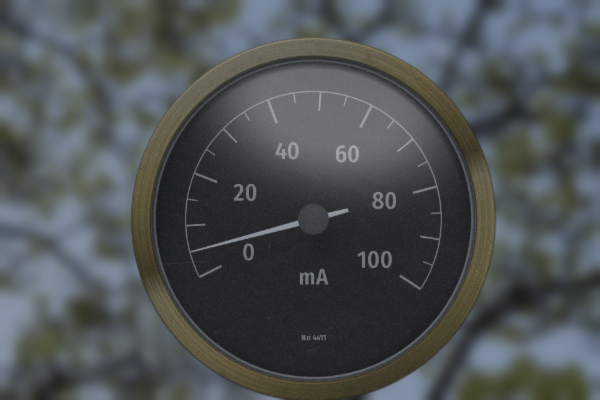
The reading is 5 mA
